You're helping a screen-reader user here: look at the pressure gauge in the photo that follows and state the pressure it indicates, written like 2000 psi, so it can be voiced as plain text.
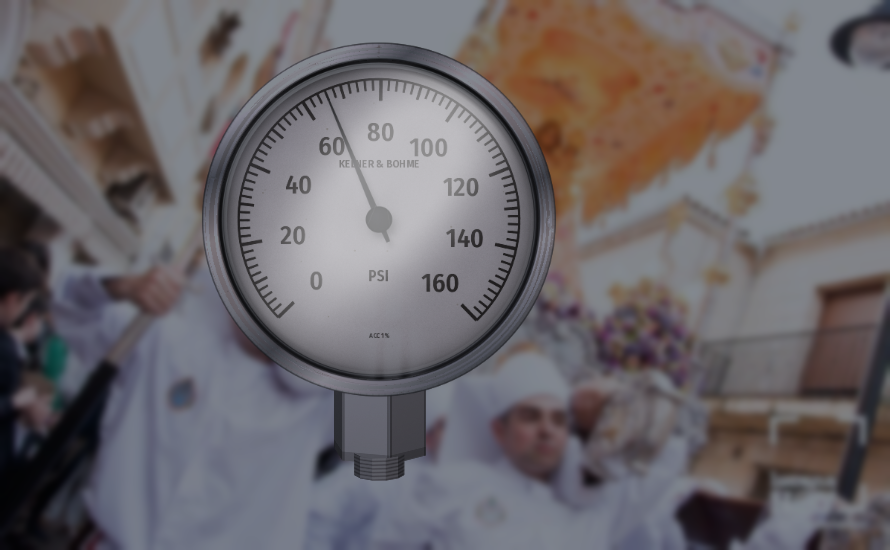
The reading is 66 psi
